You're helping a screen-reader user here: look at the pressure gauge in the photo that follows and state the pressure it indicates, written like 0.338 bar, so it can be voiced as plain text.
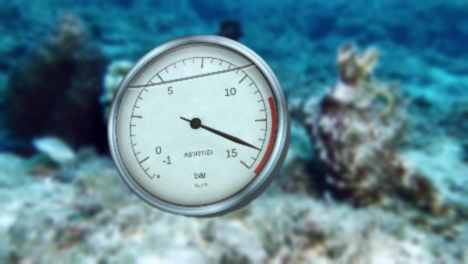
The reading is 14 bar
